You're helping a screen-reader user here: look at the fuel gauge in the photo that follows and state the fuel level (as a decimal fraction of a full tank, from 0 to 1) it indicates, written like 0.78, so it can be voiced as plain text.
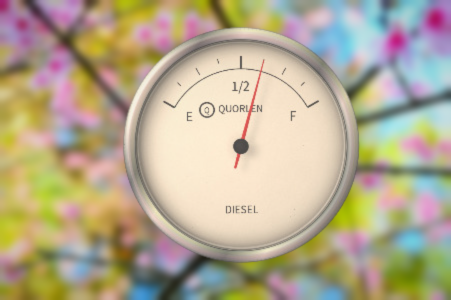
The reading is 0.625
